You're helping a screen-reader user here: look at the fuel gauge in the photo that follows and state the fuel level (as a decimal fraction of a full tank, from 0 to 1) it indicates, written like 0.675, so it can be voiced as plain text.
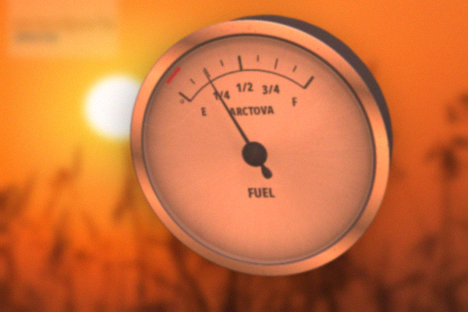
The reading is 0.25
